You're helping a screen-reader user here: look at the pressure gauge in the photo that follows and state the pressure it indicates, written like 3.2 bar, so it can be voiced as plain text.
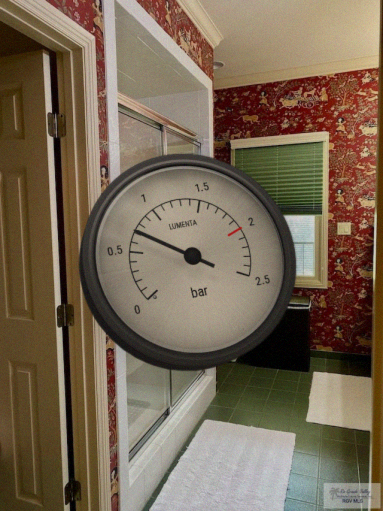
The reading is 0.7 bar
